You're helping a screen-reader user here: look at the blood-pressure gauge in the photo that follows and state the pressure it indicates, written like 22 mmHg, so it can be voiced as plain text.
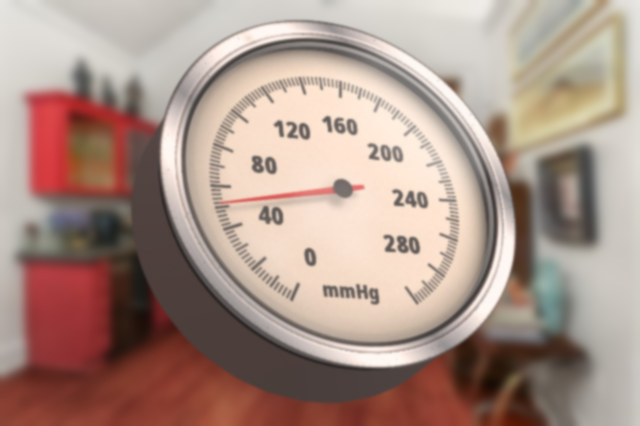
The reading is 50 mmHg
